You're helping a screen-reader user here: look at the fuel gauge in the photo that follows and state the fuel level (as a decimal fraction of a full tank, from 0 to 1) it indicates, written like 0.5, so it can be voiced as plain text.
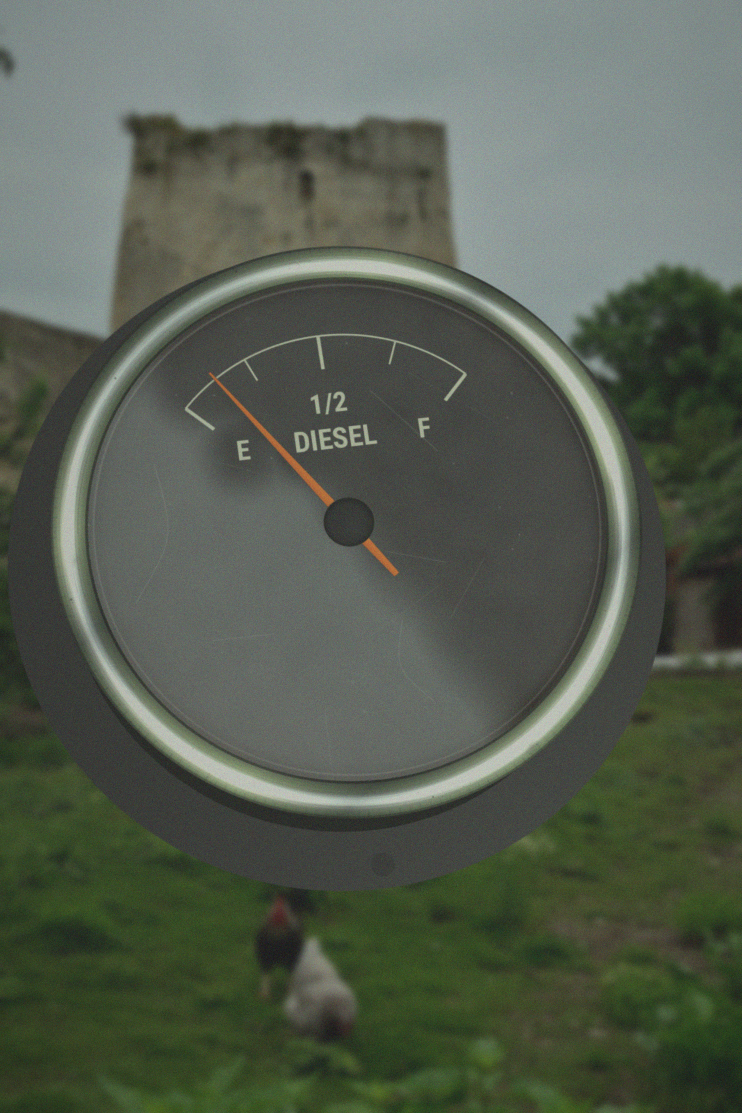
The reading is 0.125
